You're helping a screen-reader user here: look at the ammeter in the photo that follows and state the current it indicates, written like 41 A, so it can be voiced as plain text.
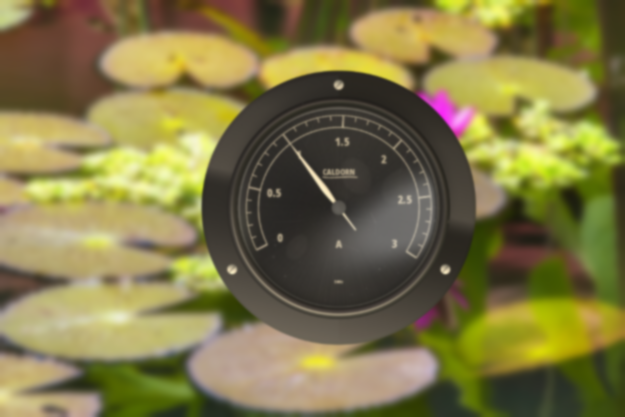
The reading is 1 A
